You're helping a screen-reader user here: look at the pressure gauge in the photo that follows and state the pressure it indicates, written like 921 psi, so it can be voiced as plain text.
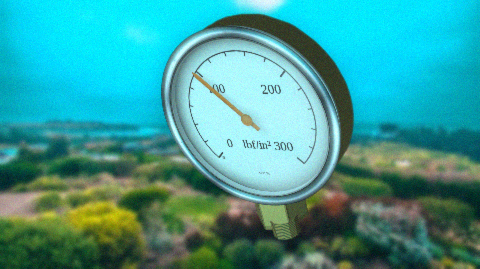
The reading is 100 psi
